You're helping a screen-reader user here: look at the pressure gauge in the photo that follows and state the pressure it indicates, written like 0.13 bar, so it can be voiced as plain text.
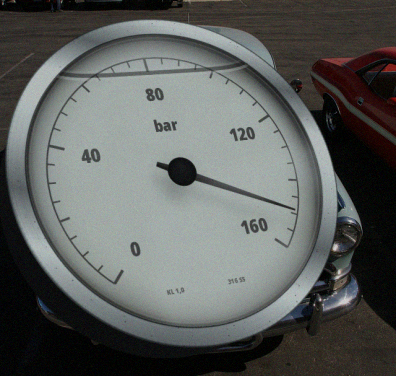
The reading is 150 bar
